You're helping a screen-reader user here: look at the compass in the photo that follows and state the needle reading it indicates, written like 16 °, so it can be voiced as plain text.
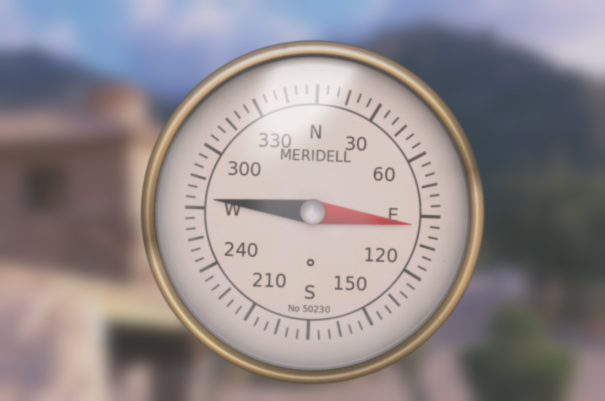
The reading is 95 °
